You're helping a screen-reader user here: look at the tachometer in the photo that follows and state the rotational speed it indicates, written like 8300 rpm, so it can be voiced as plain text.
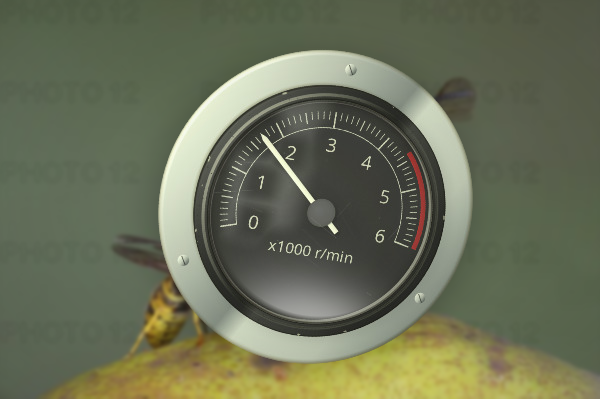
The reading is 1700 rpm
